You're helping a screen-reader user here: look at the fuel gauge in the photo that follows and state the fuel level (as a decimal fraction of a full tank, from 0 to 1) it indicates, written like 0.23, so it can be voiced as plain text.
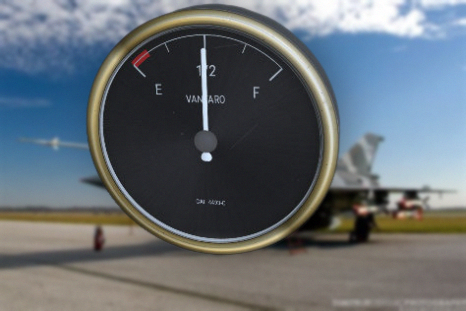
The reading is 0.5
